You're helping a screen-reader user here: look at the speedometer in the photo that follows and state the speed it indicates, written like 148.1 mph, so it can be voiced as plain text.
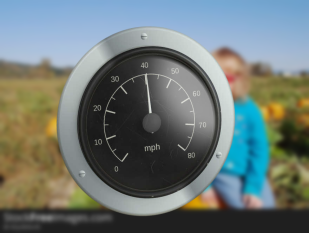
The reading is 40 mph
